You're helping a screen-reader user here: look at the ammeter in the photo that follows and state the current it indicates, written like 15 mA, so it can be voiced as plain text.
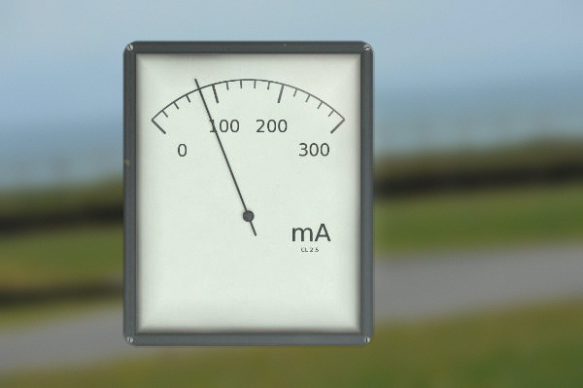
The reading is 80 mA
